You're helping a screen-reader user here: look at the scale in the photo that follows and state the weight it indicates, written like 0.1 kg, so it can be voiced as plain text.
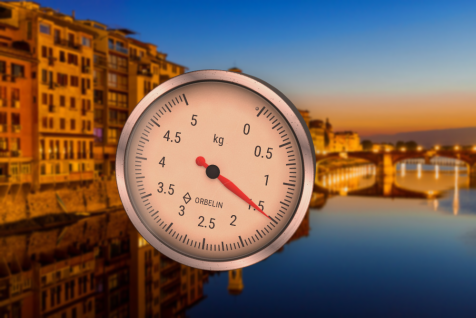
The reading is 1.5 kg
